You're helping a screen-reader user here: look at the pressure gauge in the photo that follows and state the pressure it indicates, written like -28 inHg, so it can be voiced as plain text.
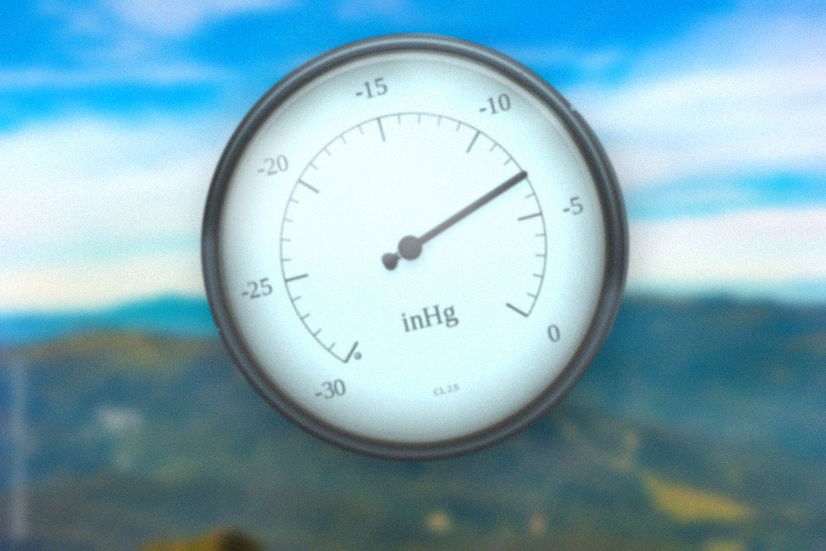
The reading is -7 inHg
